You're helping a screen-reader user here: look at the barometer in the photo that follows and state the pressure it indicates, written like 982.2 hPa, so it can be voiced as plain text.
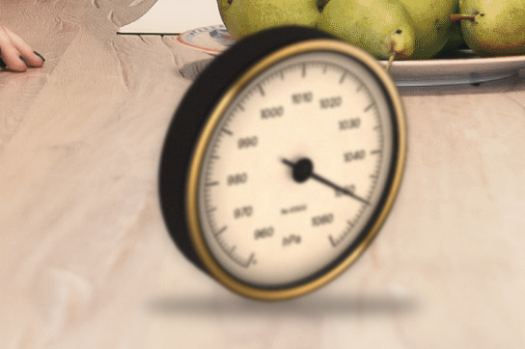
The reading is 1050 hPa
